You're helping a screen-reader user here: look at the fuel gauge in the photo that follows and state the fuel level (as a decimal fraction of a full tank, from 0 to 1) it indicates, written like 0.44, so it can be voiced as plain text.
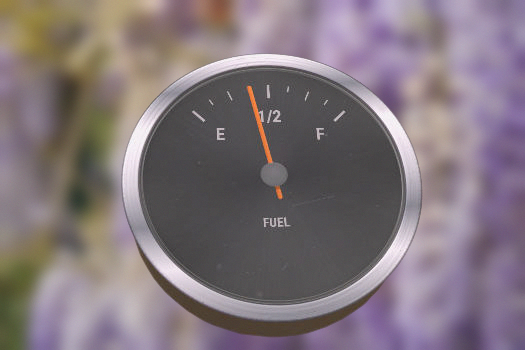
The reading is 0.375
